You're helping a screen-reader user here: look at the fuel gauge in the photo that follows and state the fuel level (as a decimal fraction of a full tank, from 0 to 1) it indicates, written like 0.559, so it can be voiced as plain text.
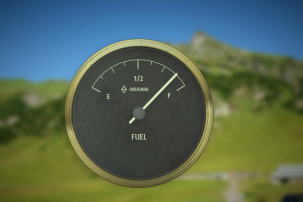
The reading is 0.875
